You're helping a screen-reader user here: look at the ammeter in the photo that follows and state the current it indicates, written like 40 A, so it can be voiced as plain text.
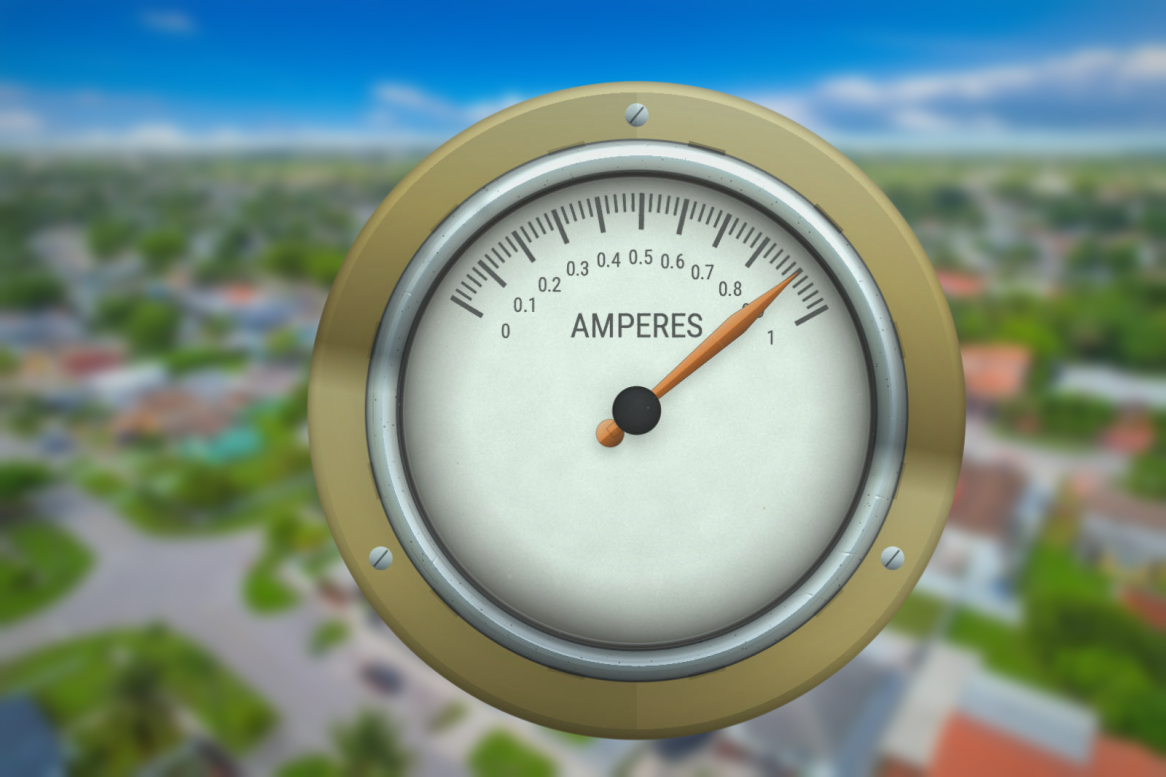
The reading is 0.9 A
